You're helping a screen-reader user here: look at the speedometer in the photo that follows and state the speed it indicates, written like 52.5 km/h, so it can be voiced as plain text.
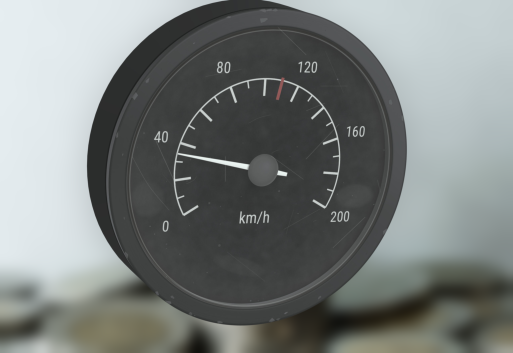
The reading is 35 km/h
